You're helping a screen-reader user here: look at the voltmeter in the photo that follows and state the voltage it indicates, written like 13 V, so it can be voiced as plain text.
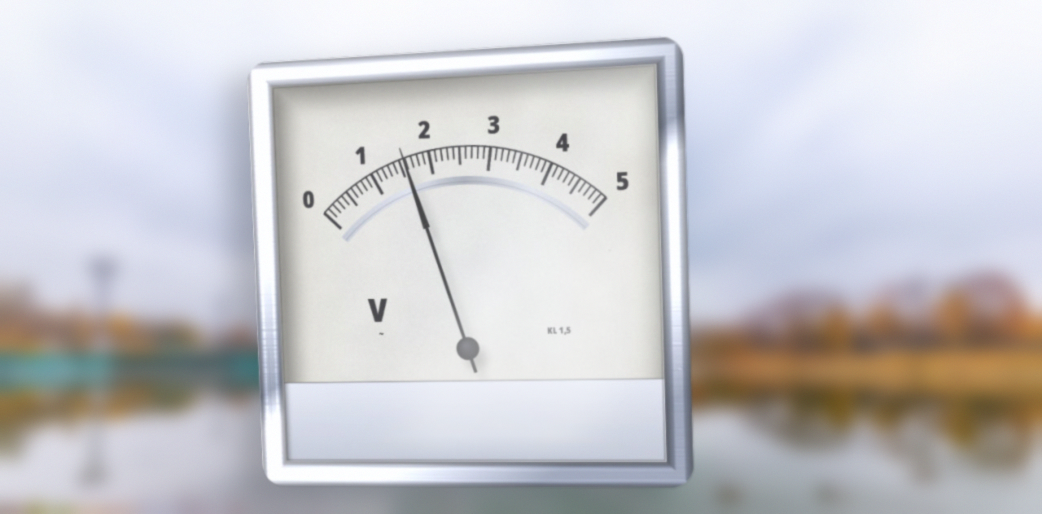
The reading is 1.6 V
